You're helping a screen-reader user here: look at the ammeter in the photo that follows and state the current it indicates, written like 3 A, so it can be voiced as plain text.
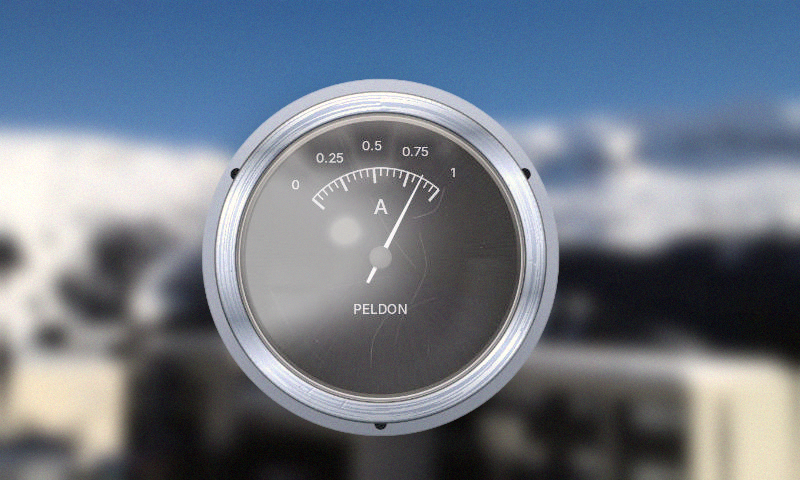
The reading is 0.85 A
